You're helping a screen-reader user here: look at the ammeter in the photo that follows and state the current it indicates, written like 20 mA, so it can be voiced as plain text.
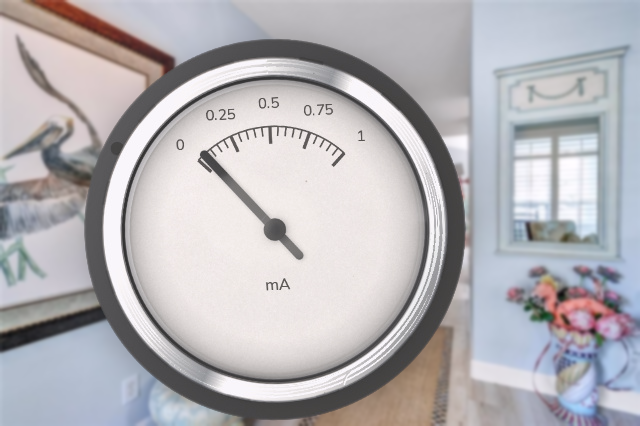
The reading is 0.05 mA
